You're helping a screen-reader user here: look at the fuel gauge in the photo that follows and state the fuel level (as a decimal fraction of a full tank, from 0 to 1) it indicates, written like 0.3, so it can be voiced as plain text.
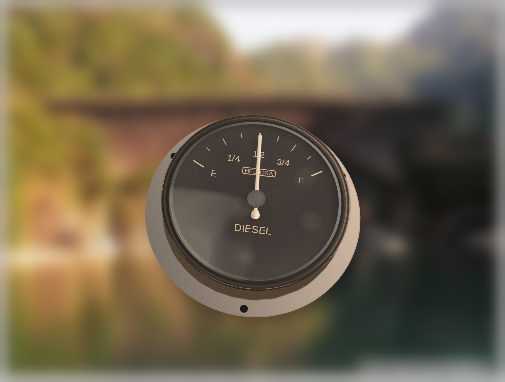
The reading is 0.5
